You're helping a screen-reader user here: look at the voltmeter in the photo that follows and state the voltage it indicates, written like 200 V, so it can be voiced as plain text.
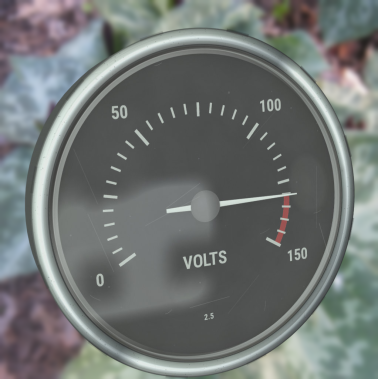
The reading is 130 V
